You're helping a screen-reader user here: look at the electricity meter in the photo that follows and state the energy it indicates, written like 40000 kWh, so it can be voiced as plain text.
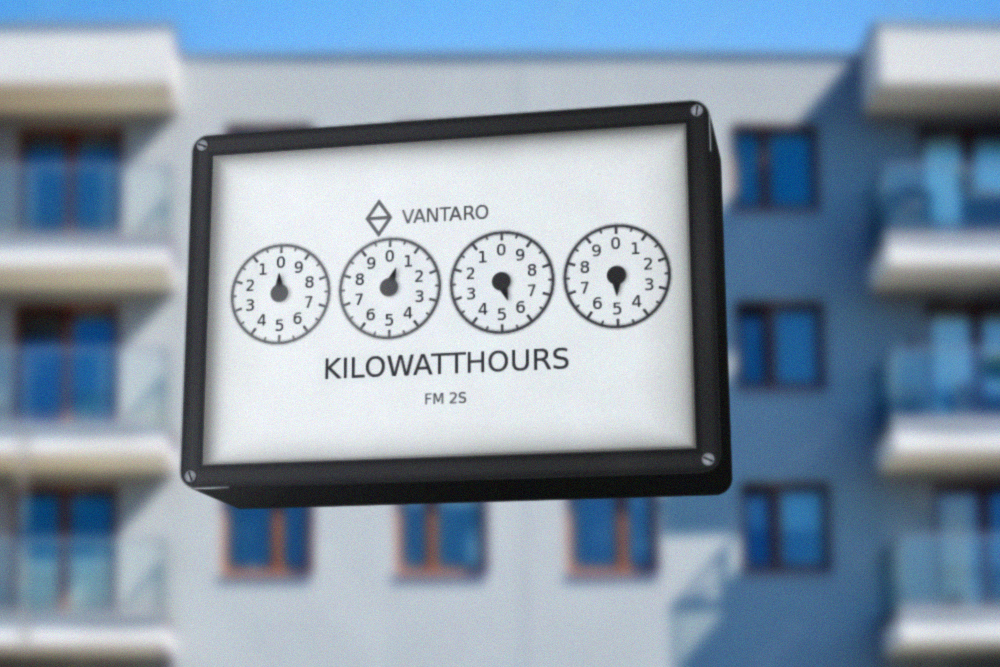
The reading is 55 kWh
